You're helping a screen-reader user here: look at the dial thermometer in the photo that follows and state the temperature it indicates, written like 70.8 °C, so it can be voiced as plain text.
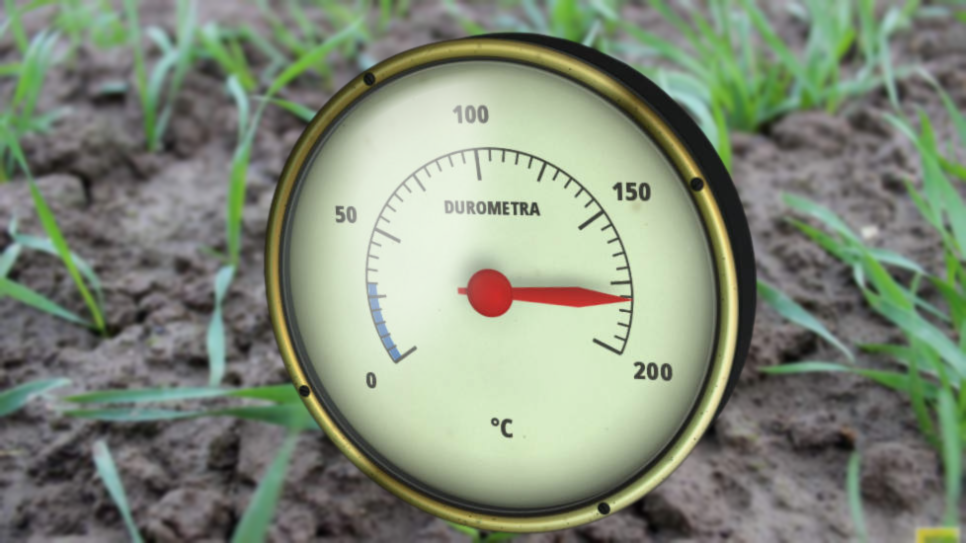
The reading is 180 °C
